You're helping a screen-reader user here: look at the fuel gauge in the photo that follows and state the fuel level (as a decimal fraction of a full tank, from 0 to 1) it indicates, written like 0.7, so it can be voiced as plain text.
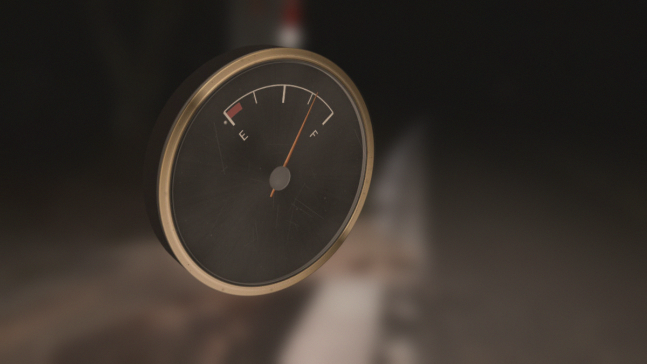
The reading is 0.75
